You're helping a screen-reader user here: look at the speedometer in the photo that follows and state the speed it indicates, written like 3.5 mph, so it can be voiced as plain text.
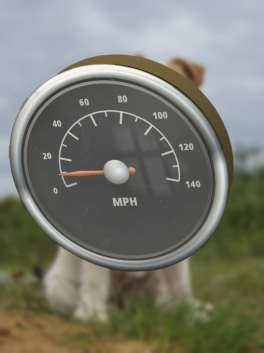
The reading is 10 mph
